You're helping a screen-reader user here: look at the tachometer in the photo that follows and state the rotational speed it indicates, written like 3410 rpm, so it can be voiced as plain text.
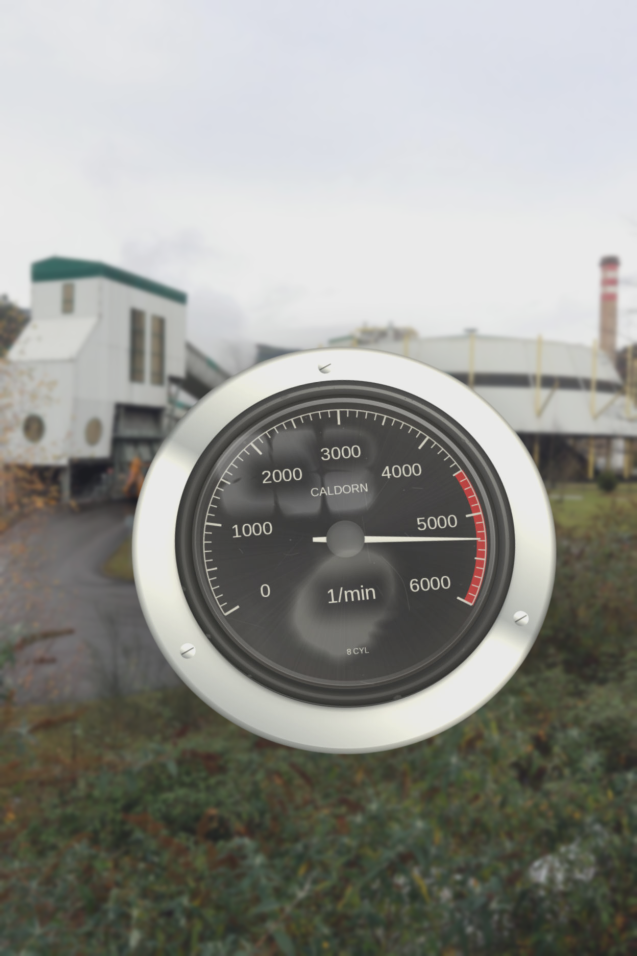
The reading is 5300 rpm
